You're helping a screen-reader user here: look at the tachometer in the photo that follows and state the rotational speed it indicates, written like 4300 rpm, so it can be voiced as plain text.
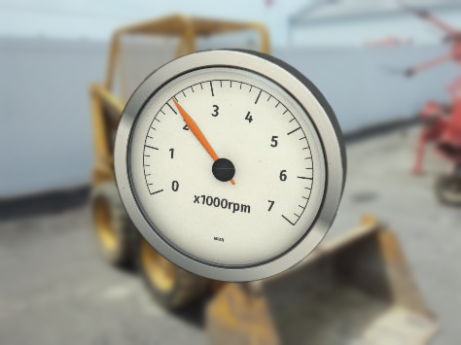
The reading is 2200 rpm
